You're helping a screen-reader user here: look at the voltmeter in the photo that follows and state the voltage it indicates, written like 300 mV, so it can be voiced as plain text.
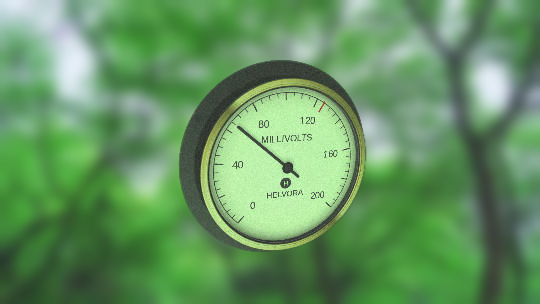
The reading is 65 mV
